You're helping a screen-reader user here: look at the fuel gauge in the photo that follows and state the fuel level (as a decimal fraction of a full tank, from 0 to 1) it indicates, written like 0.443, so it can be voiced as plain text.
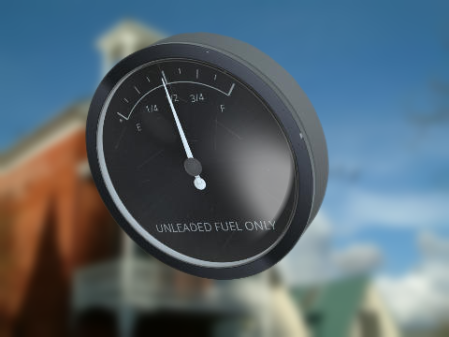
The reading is 0.5
